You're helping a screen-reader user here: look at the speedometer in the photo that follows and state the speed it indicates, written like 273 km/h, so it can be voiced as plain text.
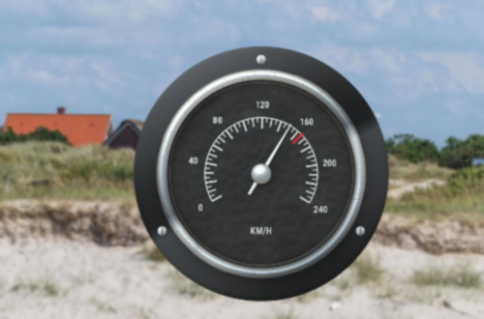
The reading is 150 km/h
